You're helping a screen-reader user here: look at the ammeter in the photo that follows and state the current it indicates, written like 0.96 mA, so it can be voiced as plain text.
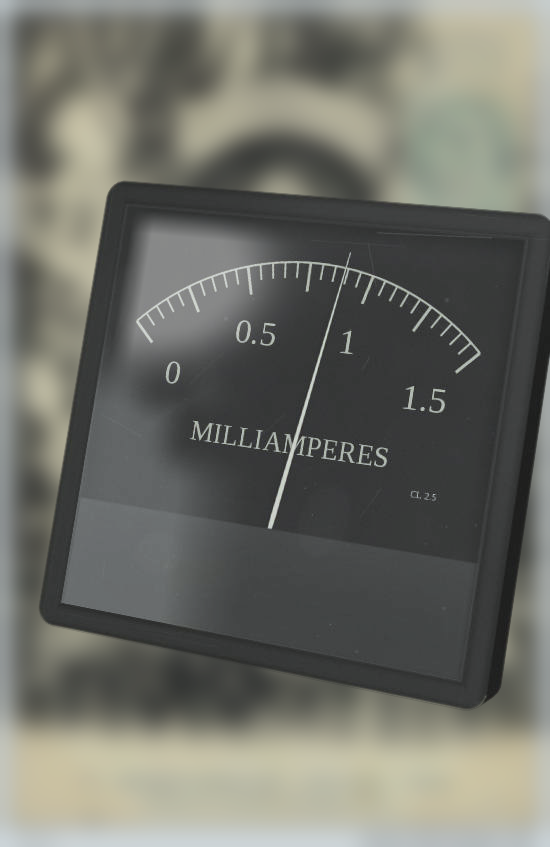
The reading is 0.9 mA
